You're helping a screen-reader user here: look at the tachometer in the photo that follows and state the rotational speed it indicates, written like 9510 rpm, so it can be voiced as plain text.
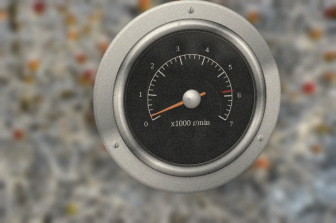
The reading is 200 rpm
